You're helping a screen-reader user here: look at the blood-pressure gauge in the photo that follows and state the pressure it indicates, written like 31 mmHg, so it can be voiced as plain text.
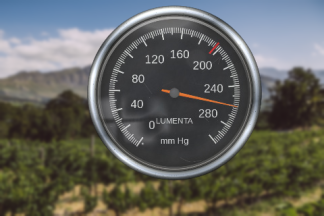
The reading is 260 mmHg
